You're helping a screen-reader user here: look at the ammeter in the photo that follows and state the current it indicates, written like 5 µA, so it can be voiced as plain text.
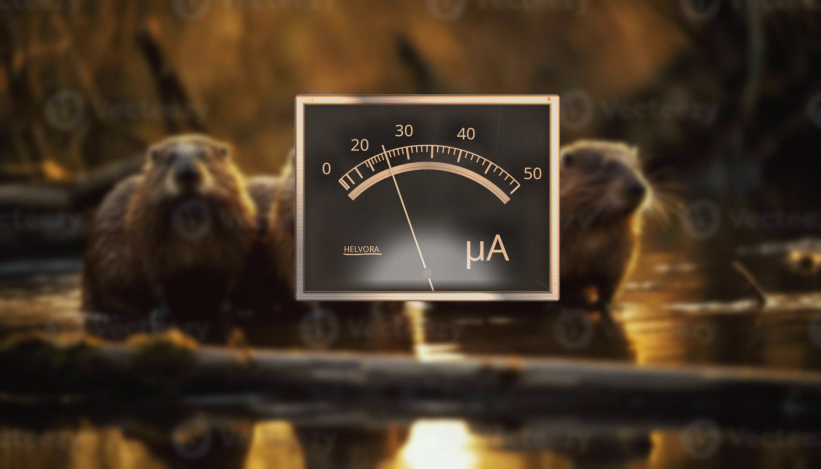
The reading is 25 µA
